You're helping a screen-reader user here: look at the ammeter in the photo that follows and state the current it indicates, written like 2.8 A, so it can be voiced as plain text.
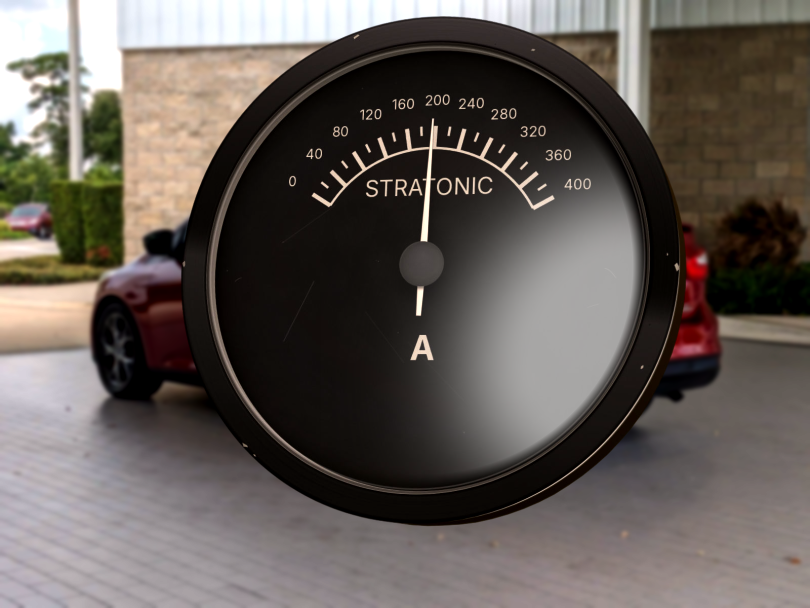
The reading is 200 A
